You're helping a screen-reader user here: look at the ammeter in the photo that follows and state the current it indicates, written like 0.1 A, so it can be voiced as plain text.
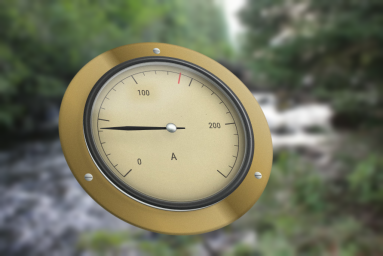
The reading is 40 A
